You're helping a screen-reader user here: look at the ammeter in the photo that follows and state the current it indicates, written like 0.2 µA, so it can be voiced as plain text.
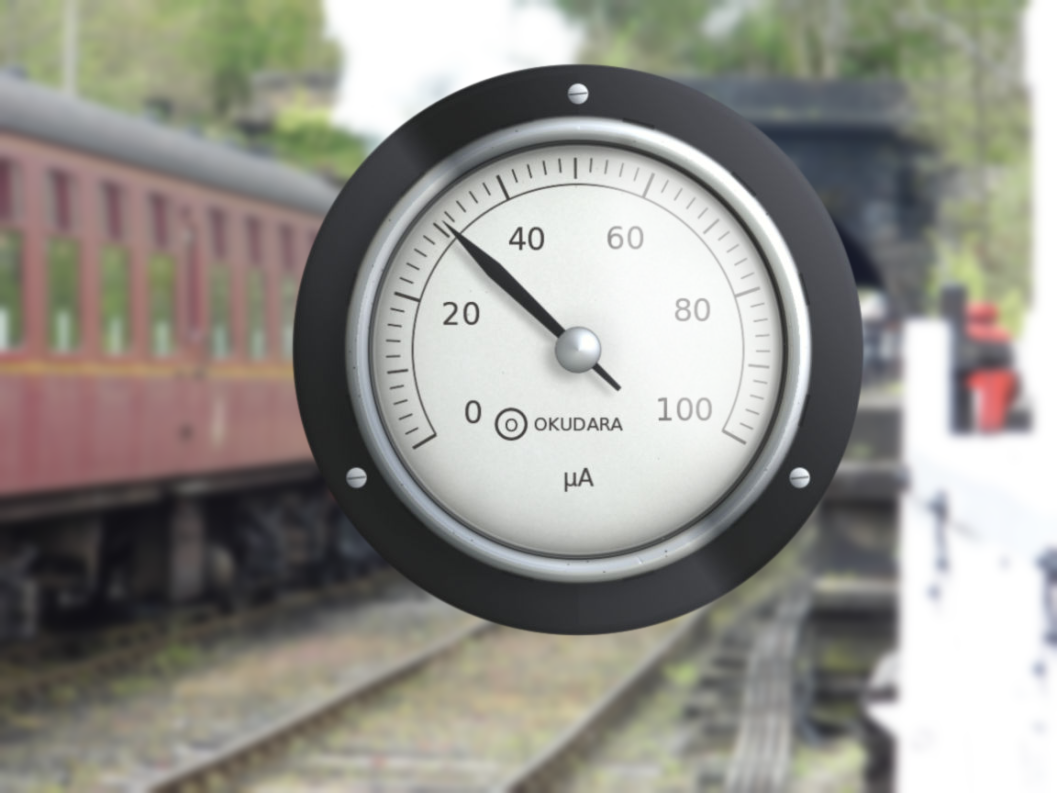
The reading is 31 µA
